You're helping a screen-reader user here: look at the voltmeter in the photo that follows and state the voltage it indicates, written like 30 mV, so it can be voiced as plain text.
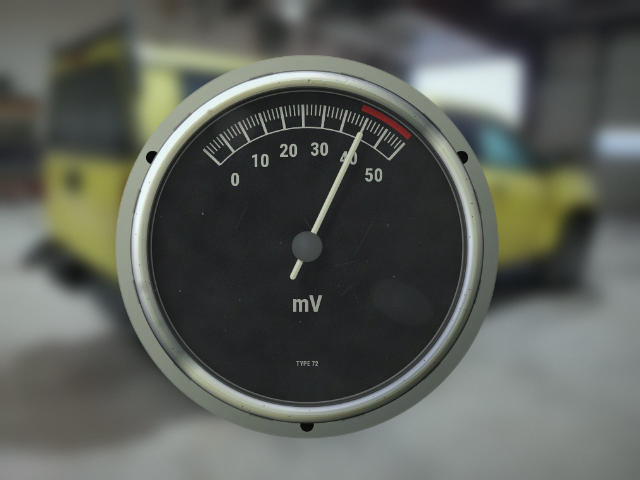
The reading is 40 mV
